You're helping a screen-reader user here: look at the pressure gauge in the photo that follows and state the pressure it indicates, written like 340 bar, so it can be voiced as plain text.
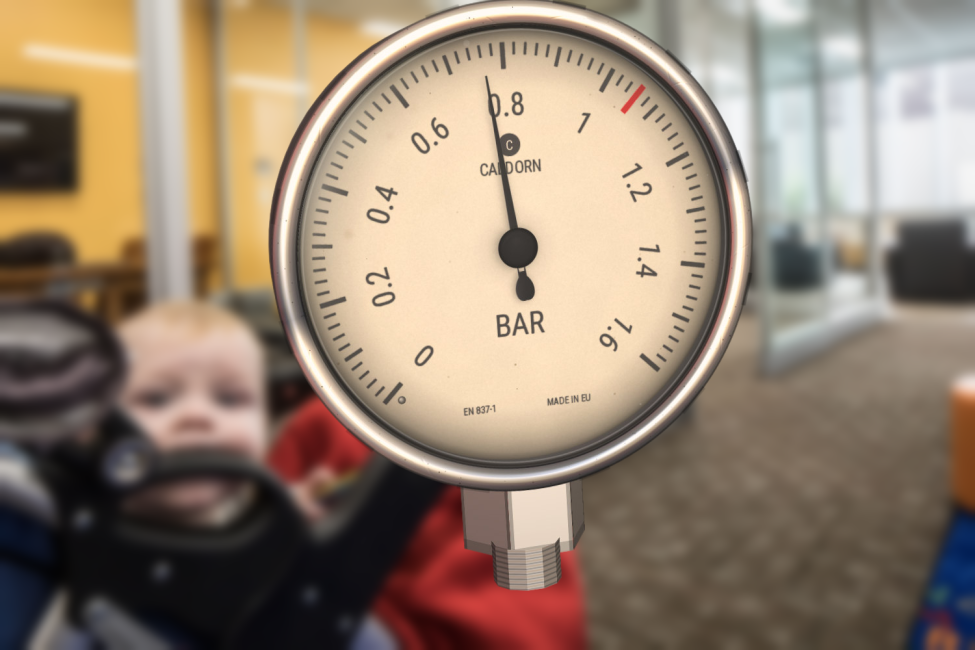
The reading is 0.76 bar
